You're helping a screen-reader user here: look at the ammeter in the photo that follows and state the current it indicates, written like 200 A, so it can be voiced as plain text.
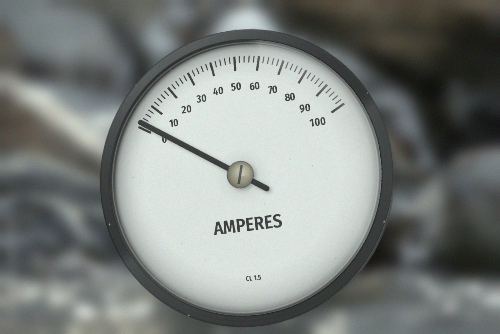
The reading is 2 A
